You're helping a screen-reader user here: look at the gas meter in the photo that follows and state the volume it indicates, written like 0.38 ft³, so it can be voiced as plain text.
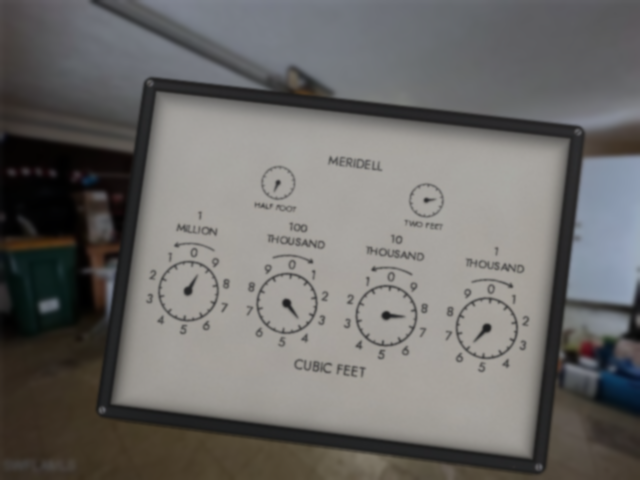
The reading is 937600 ft³
